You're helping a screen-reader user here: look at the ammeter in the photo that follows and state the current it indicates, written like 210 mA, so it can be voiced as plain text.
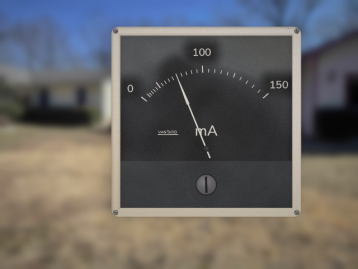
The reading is 75 mA
